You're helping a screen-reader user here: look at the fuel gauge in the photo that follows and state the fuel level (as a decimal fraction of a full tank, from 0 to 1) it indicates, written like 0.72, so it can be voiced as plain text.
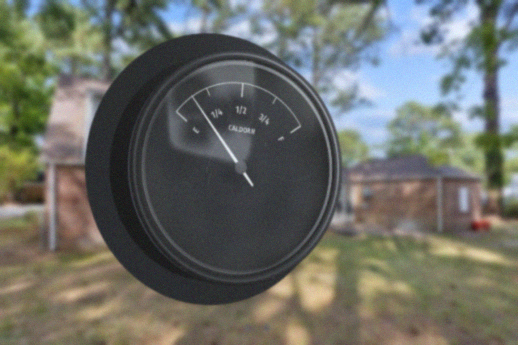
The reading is 0.125
